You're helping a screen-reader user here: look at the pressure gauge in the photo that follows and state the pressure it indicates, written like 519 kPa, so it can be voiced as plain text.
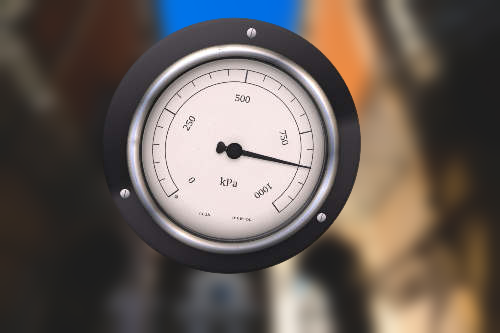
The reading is 850 kPa
